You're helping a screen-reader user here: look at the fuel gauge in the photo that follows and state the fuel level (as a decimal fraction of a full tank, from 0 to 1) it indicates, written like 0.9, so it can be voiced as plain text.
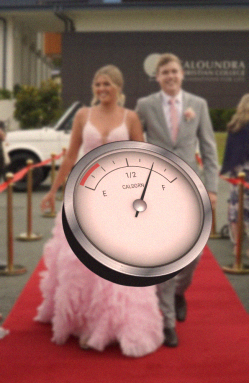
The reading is 0.75
